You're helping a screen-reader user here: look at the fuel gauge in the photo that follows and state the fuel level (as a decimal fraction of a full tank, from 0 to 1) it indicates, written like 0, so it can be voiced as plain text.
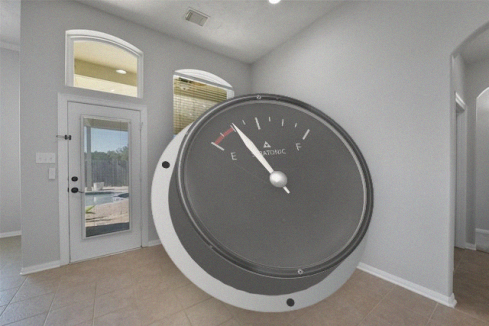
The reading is 0.25
